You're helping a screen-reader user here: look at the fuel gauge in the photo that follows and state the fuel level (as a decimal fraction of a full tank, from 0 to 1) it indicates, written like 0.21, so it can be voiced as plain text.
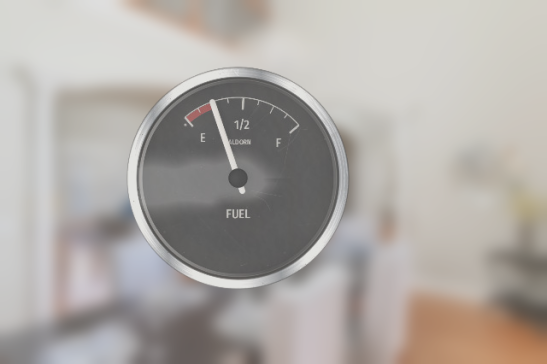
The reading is 0.25
